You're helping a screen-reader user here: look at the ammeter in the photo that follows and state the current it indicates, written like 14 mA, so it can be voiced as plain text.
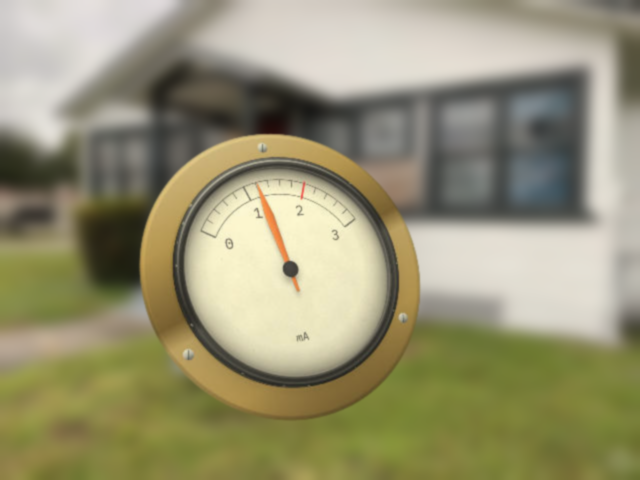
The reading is 1.2 mA
